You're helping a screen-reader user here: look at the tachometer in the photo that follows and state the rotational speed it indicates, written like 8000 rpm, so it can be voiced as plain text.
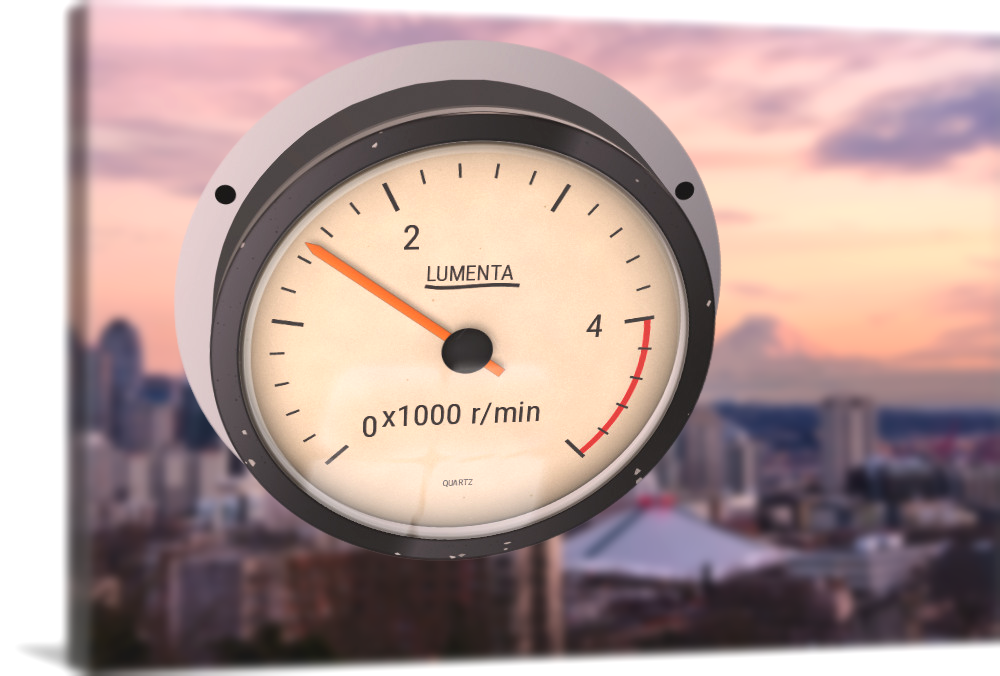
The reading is 1500 rpm
